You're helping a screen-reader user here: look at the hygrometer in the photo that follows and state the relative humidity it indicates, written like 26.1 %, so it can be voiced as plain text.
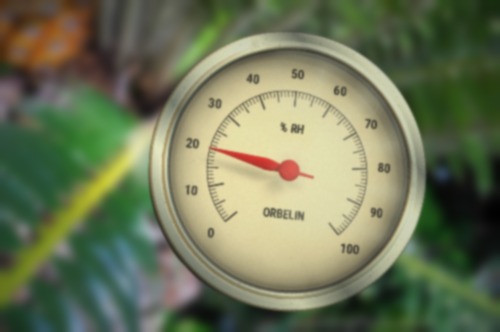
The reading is 20 %
